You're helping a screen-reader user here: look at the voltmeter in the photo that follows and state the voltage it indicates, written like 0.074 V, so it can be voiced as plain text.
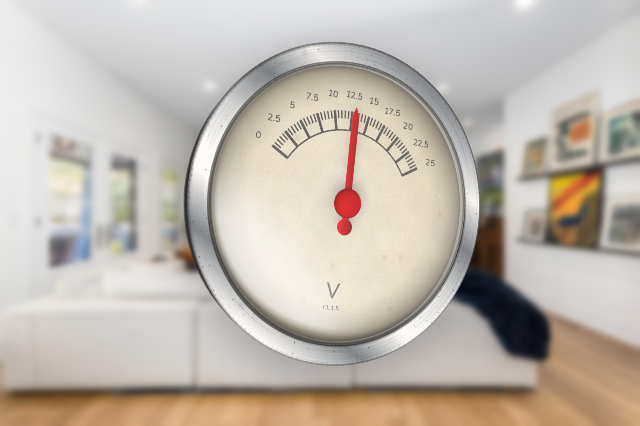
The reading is 12.5 V
